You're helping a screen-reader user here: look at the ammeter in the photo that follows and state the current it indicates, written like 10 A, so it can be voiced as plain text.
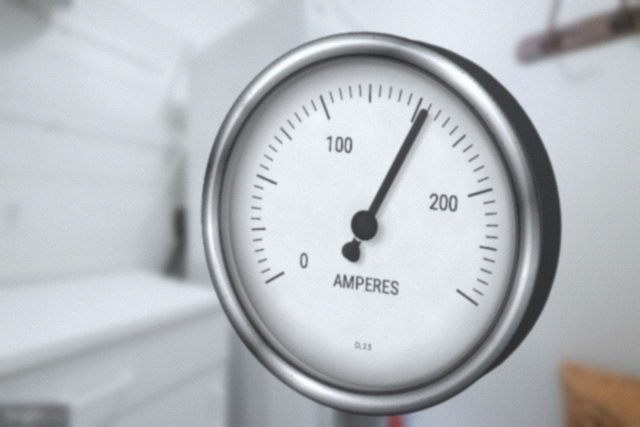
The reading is 155 A
